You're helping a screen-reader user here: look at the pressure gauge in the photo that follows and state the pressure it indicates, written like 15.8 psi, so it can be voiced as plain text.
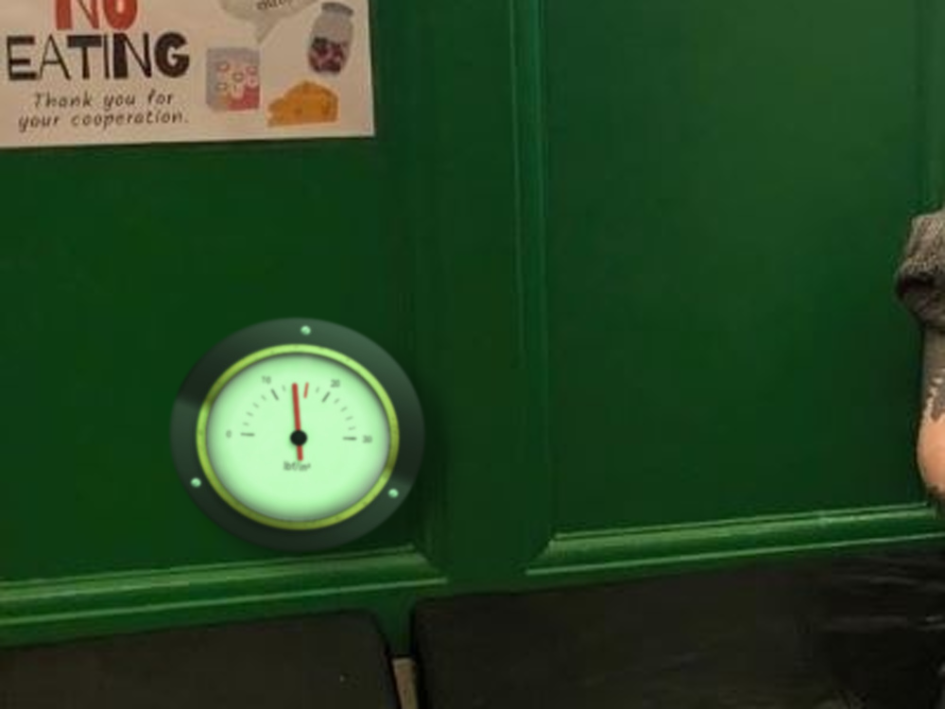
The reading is 14 psi
